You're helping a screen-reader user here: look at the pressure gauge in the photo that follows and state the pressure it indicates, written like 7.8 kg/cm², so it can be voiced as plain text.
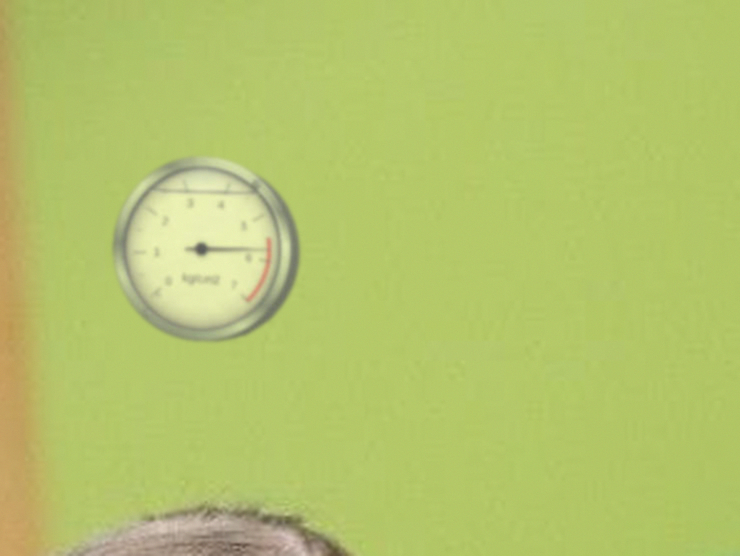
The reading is 5.75 kg/cm²
